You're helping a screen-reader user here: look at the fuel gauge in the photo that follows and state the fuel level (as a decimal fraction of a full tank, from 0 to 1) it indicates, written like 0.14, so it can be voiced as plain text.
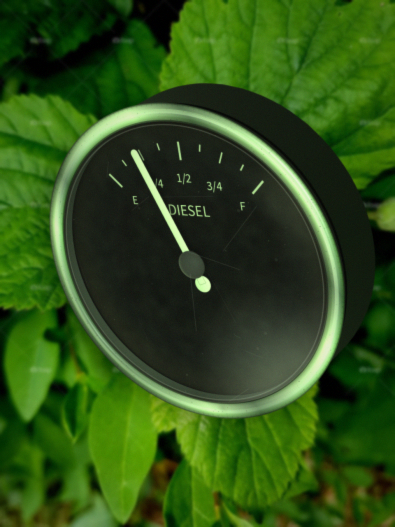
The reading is 0.25
